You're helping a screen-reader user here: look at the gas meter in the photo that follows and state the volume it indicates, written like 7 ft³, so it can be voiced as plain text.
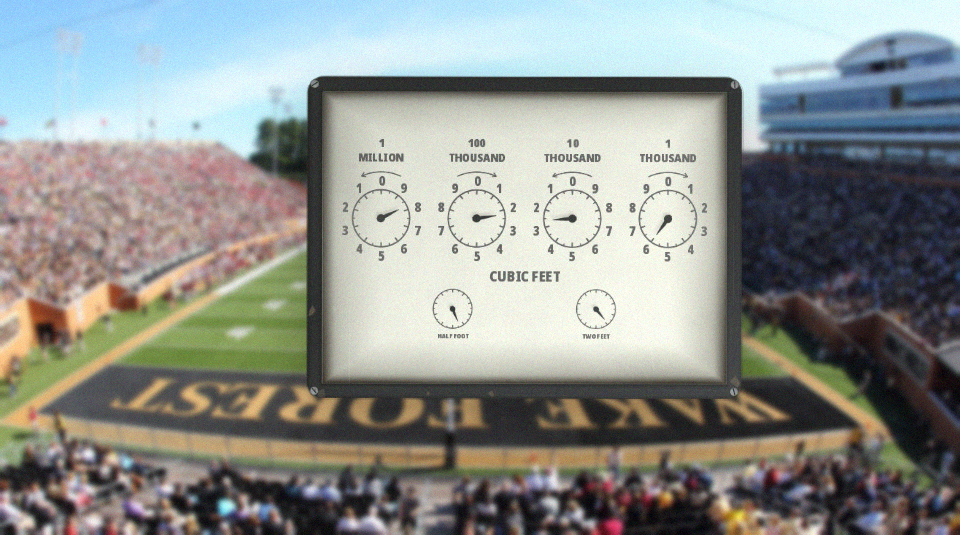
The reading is 822600 ft³
